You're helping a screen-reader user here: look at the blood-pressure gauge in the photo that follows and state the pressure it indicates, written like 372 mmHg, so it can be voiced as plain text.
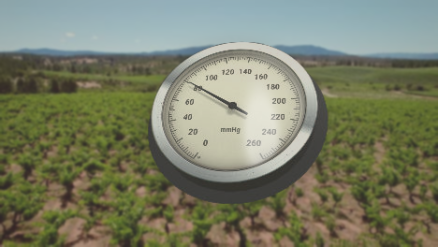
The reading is 80 mmHg
